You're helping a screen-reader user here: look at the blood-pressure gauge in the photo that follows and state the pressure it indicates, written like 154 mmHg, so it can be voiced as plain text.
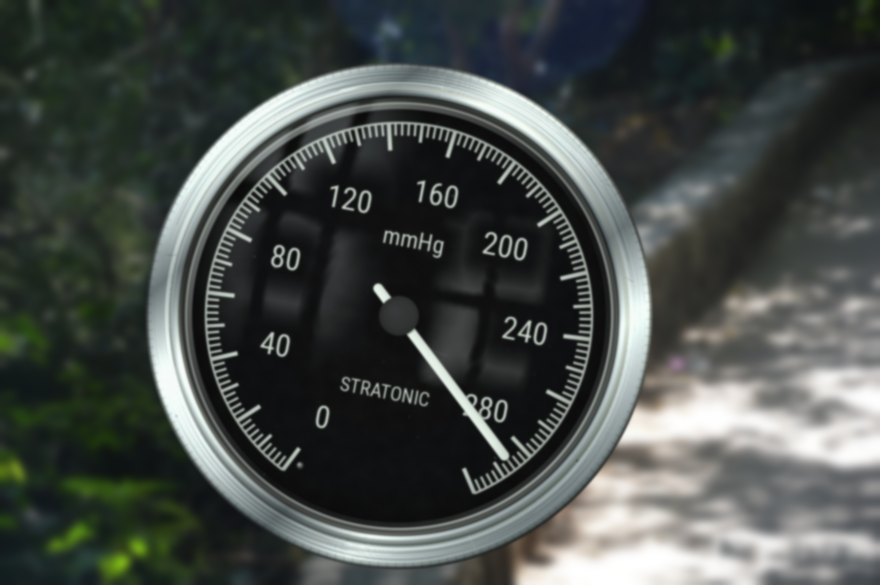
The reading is 286 mmHg
